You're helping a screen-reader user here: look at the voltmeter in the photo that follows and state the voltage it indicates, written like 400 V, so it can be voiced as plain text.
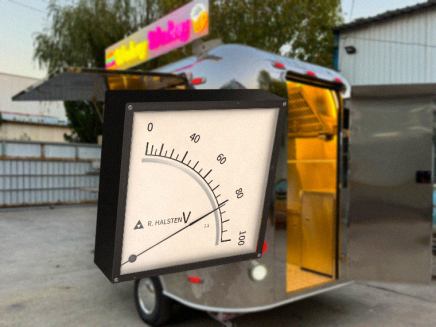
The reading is 80 V
